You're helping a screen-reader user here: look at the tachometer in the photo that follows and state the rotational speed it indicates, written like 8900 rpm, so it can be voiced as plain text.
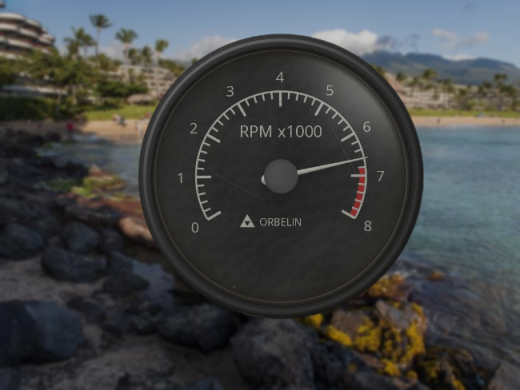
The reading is 6600 rpm
